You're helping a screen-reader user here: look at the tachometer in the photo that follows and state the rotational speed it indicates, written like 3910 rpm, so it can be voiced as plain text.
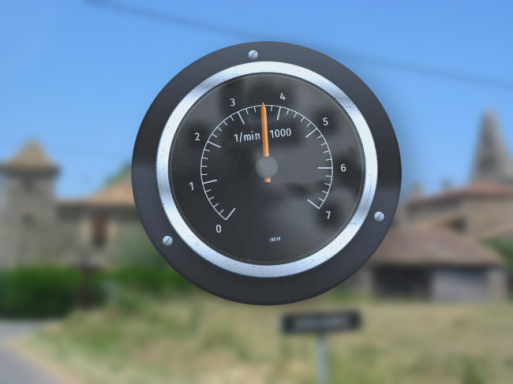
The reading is 3600 rpm
